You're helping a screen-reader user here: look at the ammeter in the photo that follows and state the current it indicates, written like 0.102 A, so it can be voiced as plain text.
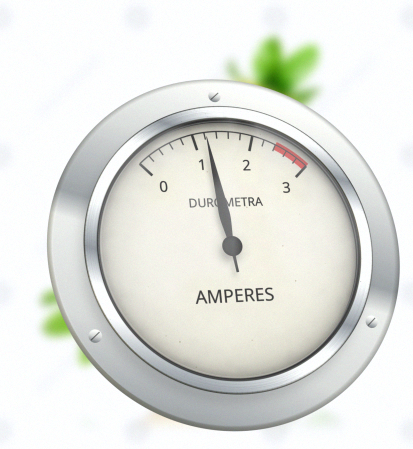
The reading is 1.2 A
